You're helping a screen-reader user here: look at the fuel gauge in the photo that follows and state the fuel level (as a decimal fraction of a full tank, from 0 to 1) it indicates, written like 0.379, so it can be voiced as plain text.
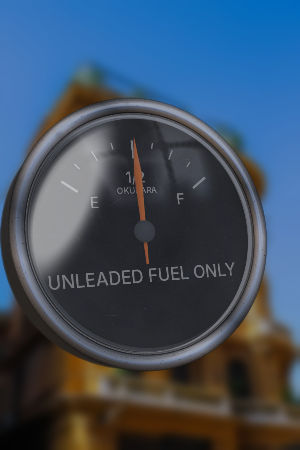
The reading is 0.5
